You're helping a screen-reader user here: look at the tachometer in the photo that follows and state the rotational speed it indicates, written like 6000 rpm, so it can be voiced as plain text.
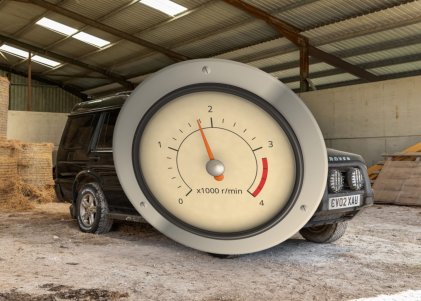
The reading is 1800 rpm
